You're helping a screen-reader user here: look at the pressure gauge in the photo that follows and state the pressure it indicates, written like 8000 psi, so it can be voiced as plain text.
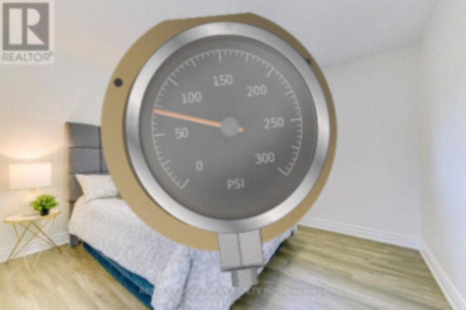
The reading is 70 psi
